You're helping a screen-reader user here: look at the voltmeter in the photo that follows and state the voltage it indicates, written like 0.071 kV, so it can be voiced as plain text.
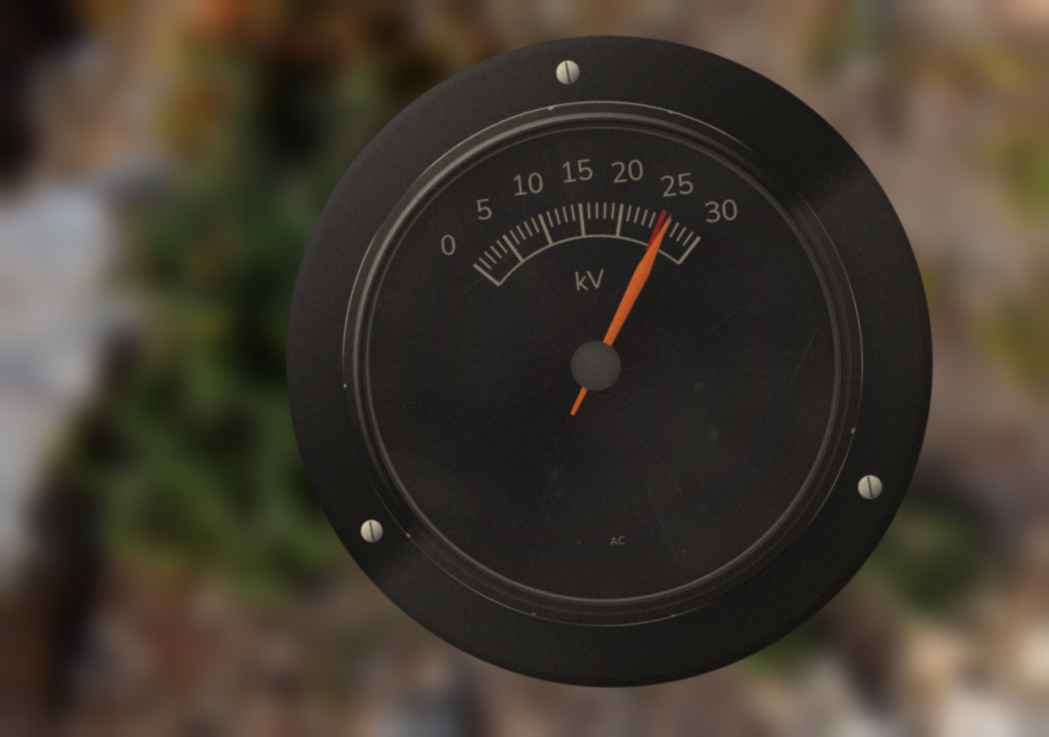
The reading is 26 kV
